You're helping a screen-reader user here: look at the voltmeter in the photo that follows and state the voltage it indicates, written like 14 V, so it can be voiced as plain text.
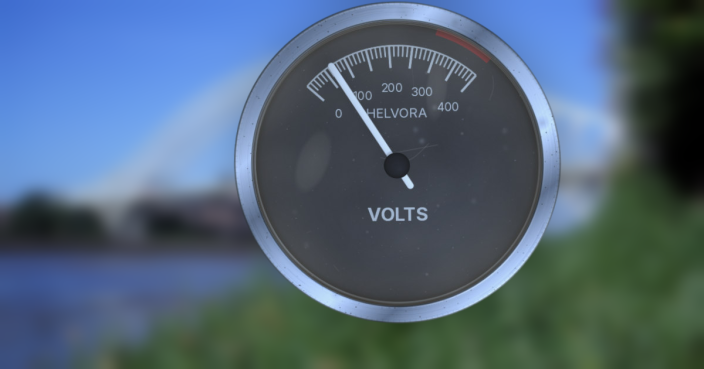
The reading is 70 V
